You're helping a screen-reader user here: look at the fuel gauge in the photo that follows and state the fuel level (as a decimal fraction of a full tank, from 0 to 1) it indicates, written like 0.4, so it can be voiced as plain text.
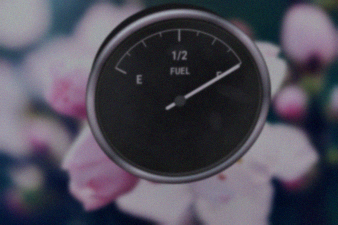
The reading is 1
